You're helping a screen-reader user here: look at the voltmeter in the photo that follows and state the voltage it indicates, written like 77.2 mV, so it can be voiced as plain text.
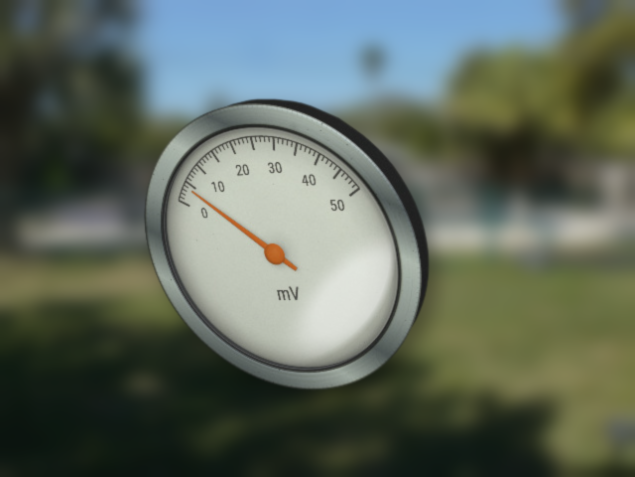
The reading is 5 mV
